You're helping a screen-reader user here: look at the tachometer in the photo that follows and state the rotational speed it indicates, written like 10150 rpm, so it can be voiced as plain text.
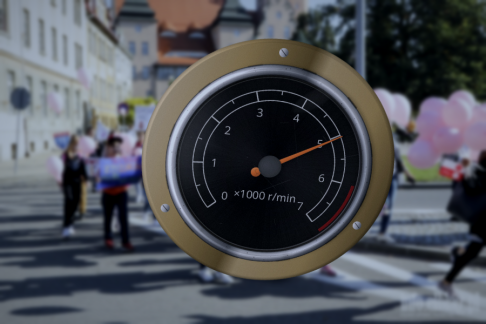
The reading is 5000 rpm
